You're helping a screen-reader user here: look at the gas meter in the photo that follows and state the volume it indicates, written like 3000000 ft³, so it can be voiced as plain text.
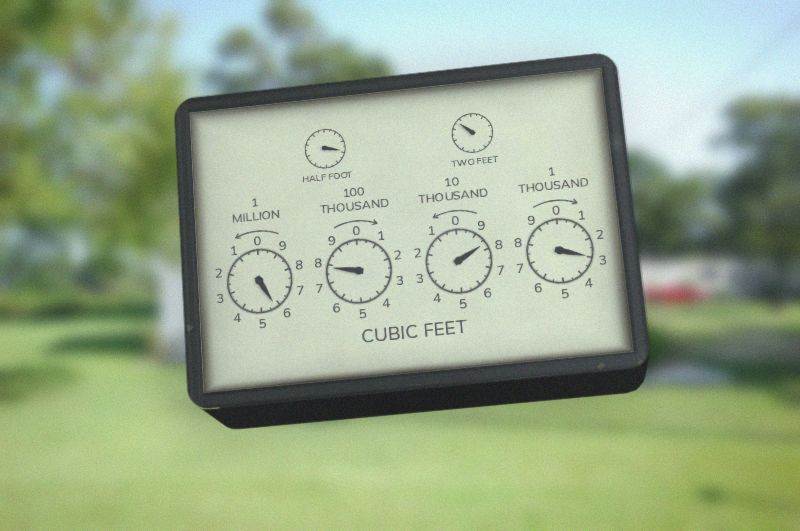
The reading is 578300 ft³
